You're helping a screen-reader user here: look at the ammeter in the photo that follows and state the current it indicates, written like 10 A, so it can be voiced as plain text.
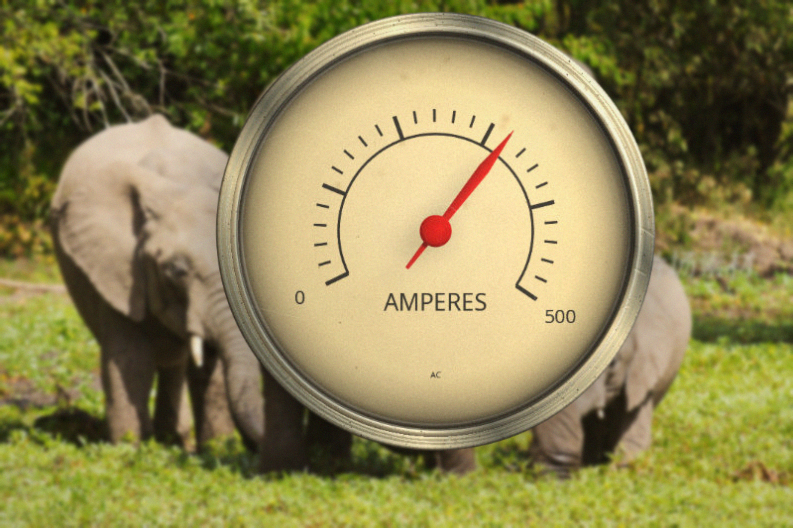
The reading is 320 A
